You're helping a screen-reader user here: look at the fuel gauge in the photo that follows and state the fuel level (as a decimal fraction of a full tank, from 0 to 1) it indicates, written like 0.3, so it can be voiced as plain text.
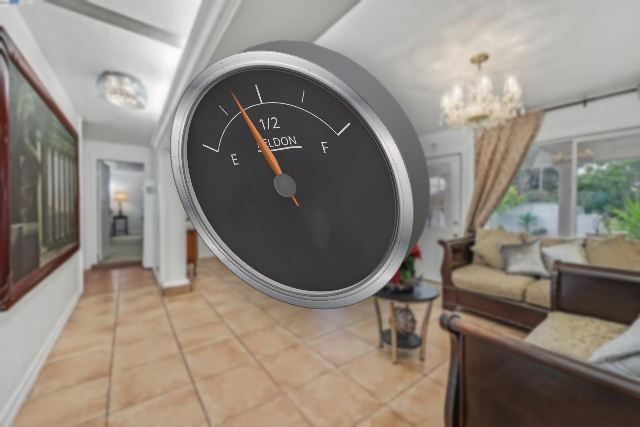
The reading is 0.375
